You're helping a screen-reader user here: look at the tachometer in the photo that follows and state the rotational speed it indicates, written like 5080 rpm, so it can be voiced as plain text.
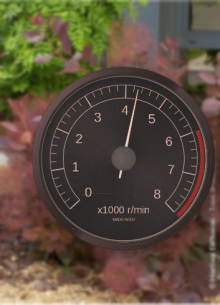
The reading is 4300 rpm
